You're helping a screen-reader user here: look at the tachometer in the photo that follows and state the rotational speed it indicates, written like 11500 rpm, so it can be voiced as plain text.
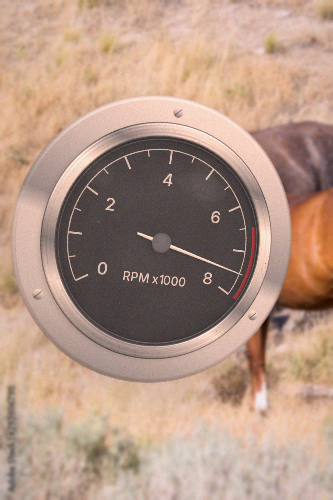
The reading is 7500 rpm
